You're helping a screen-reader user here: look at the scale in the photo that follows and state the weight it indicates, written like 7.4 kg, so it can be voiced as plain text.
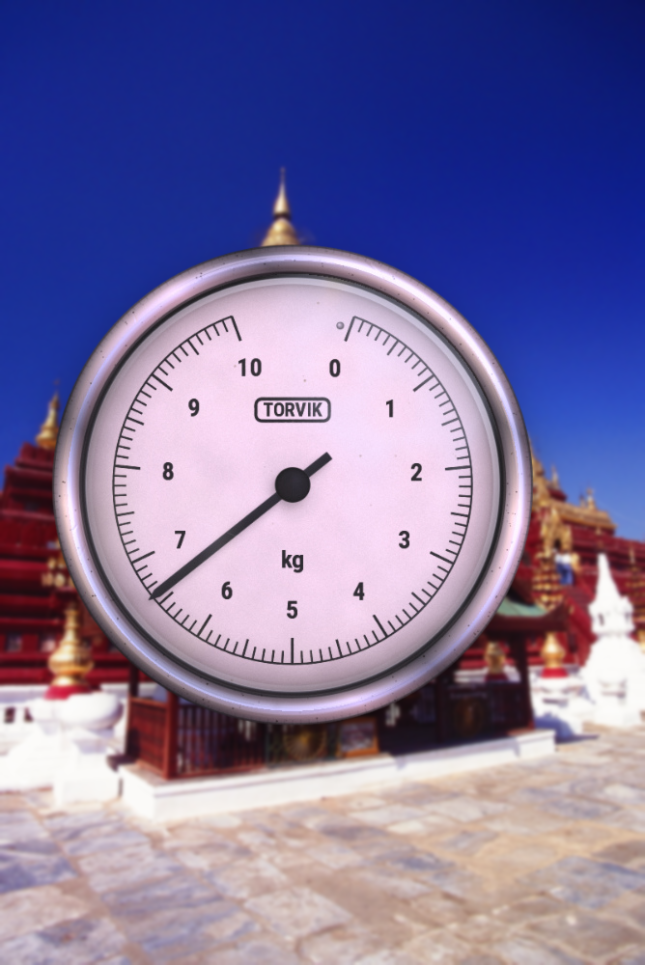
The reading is 6.6 kg
